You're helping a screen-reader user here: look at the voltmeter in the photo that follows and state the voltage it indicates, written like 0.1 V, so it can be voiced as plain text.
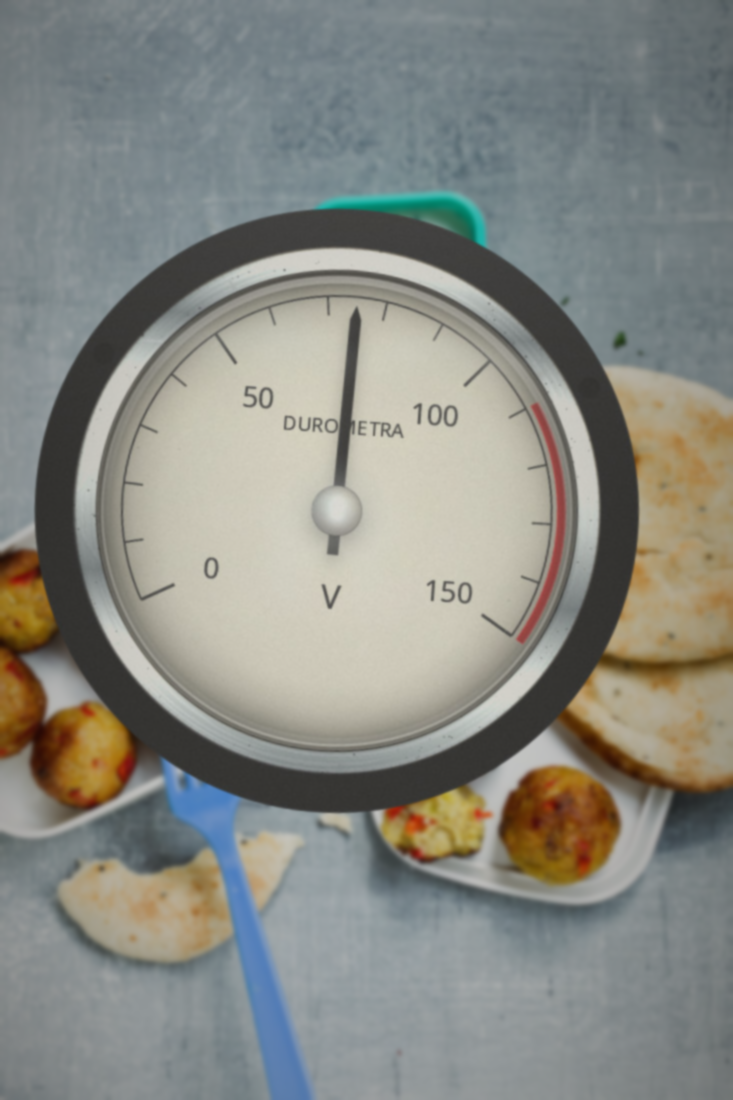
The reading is 75 V
